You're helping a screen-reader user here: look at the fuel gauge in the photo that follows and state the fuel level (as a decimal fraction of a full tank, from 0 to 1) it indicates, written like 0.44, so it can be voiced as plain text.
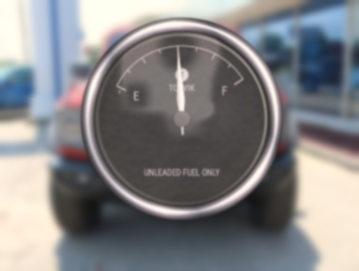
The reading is 0.5
